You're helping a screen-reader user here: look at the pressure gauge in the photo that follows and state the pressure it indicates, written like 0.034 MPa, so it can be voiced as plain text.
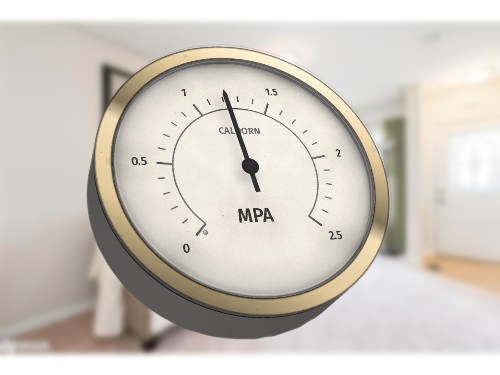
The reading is 1.2 MPa
